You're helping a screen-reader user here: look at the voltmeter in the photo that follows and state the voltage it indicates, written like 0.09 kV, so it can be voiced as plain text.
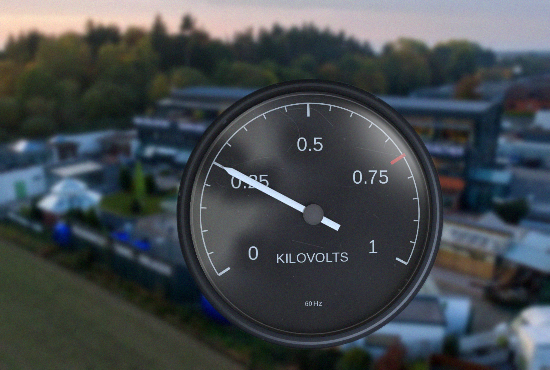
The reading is 0.25 kV
